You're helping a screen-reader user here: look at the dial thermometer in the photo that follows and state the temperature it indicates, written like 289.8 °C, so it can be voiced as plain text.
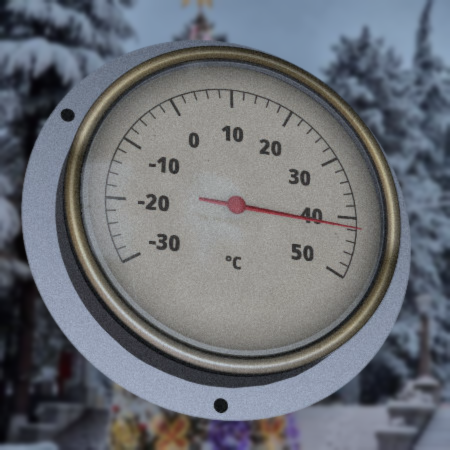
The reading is 42 °C
